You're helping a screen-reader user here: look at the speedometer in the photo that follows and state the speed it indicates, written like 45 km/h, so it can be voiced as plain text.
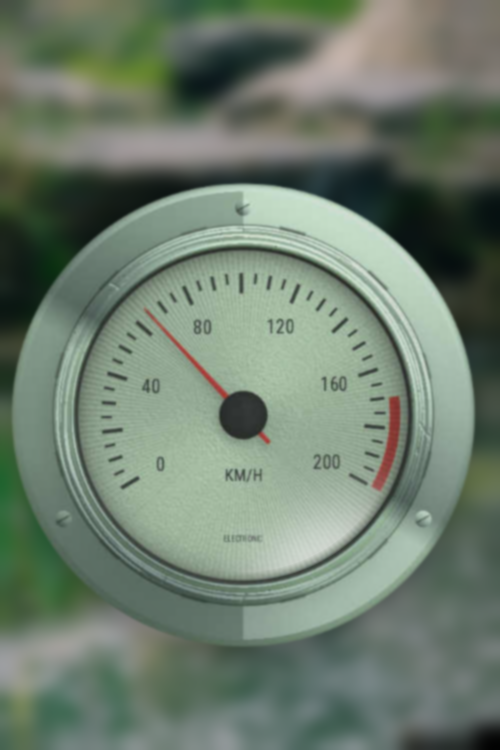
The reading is 65 km/h
